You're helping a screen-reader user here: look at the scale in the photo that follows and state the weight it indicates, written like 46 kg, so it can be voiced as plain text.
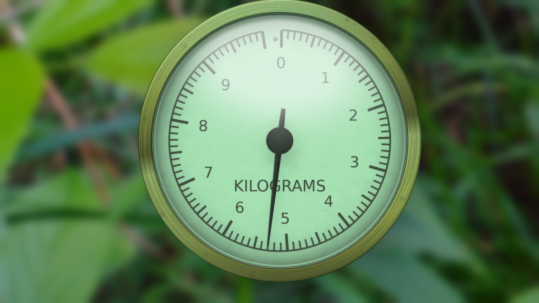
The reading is 5.3 kg
